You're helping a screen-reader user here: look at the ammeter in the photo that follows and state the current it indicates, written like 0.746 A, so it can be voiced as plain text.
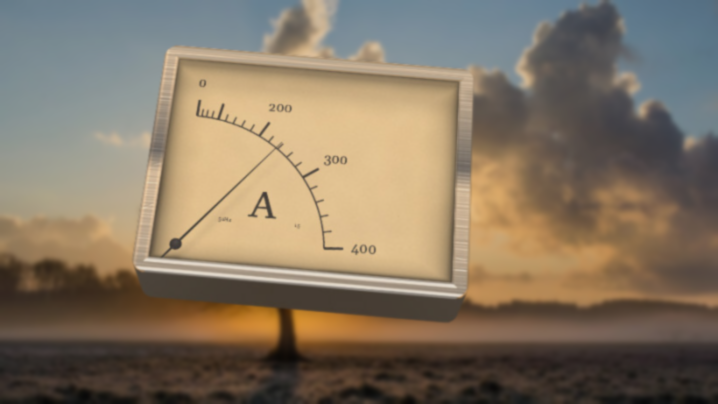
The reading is 240 A
